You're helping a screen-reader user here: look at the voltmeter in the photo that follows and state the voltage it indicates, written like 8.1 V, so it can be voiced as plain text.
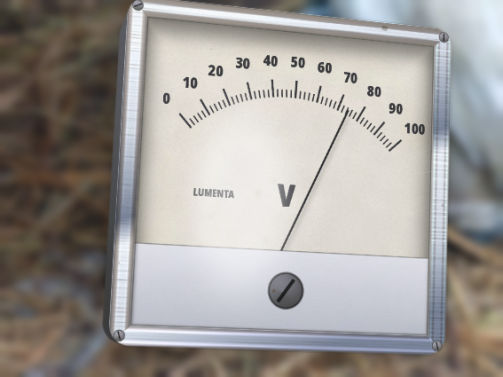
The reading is 74 V
